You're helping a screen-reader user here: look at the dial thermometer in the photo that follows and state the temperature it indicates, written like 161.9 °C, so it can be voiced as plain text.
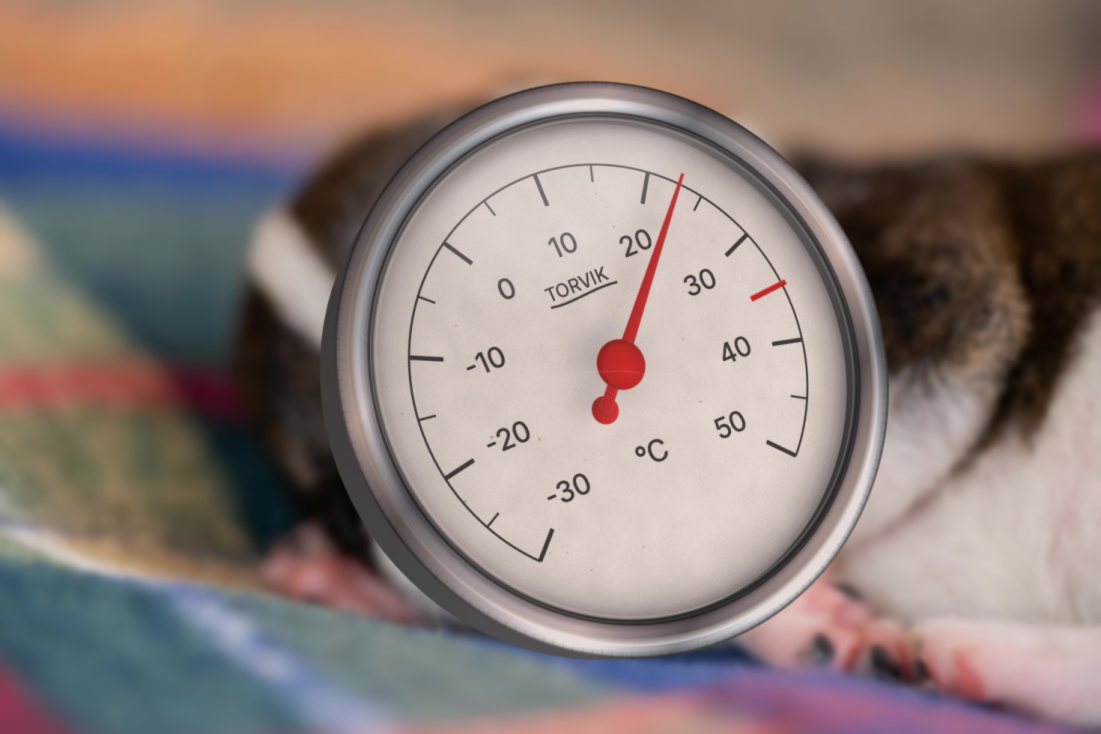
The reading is 22.5 °C
